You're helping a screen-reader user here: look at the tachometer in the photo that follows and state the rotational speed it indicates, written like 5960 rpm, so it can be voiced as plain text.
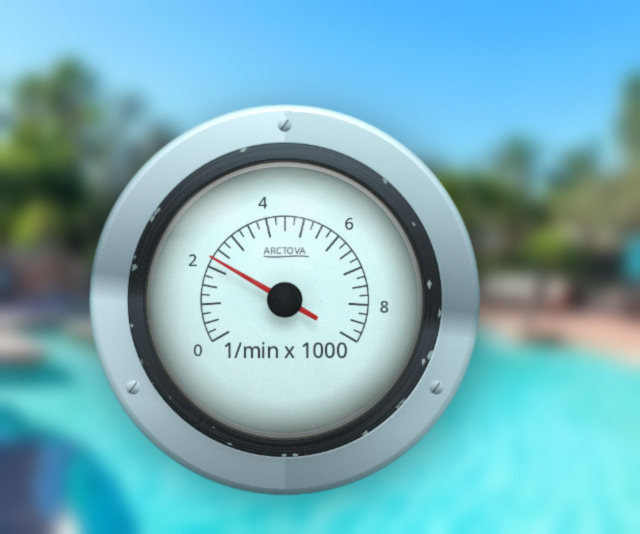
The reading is 2250 rpm
